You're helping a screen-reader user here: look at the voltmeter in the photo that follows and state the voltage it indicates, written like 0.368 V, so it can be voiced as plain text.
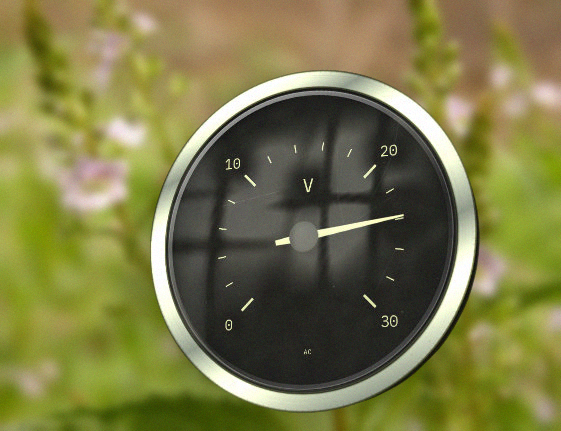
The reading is 24 V
